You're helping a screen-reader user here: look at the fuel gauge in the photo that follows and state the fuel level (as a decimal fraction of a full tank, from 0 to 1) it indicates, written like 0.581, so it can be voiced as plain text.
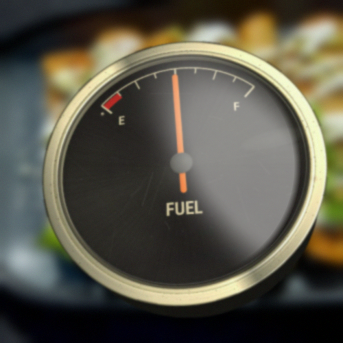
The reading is 0.5
